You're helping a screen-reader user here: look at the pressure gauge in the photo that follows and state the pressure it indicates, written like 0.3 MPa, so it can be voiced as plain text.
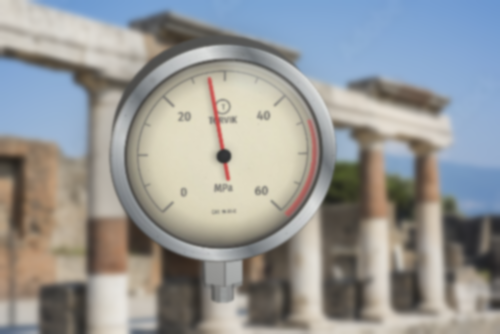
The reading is 27.5 MPa
